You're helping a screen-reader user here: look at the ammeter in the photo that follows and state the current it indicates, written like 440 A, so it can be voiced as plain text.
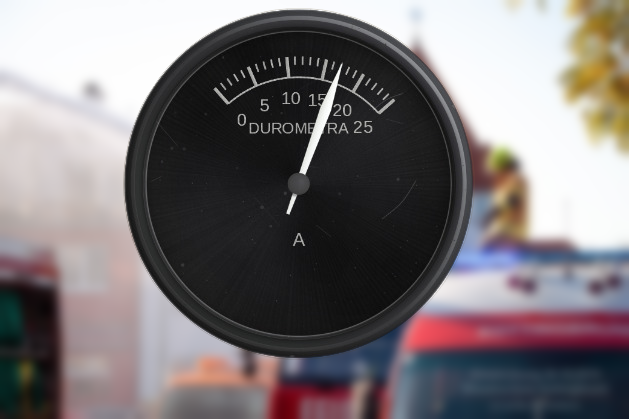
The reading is 17 A
